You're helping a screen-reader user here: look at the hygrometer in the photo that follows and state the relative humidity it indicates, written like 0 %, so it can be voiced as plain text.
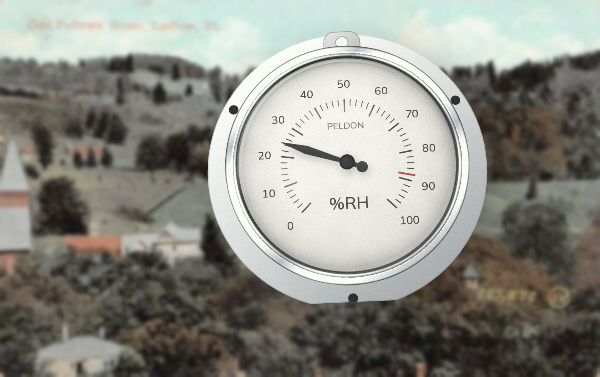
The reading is 24 %
